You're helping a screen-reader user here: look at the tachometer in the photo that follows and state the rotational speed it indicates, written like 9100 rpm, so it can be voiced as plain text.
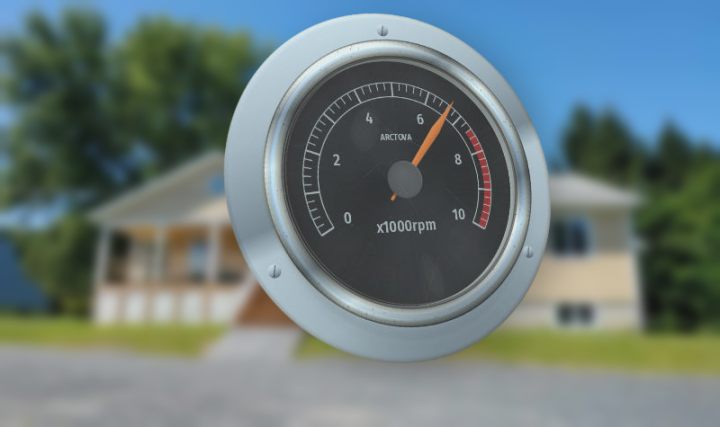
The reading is 6600 rpm
